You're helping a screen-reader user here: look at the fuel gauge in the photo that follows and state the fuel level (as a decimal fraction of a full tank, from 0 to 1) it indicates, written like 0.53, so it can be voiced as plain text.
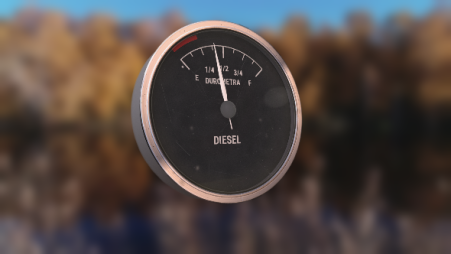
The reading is 0.375
